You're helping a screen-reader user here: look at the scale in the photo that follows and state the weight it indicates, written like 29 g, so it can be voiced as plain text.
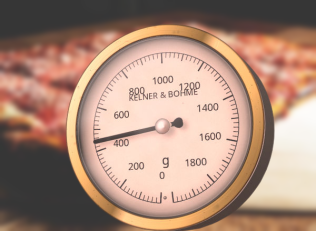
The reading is 440 g
